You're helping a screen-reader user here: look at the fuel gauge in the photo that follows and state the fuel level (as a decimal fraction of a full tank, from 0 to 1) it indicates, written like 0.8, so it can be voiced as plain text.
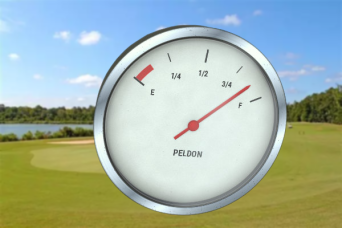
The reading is 0.875
